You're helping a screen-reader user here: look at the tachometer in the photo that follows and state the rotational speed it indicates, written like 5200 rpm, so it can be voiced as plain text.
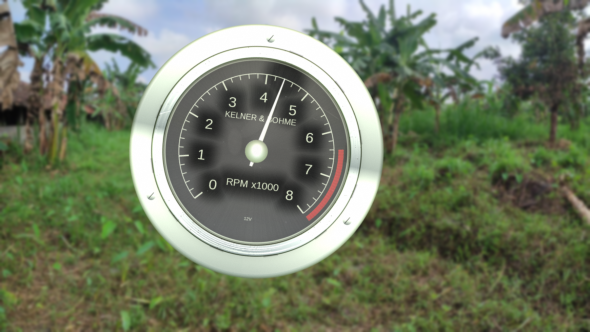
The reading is 4400 rpm
